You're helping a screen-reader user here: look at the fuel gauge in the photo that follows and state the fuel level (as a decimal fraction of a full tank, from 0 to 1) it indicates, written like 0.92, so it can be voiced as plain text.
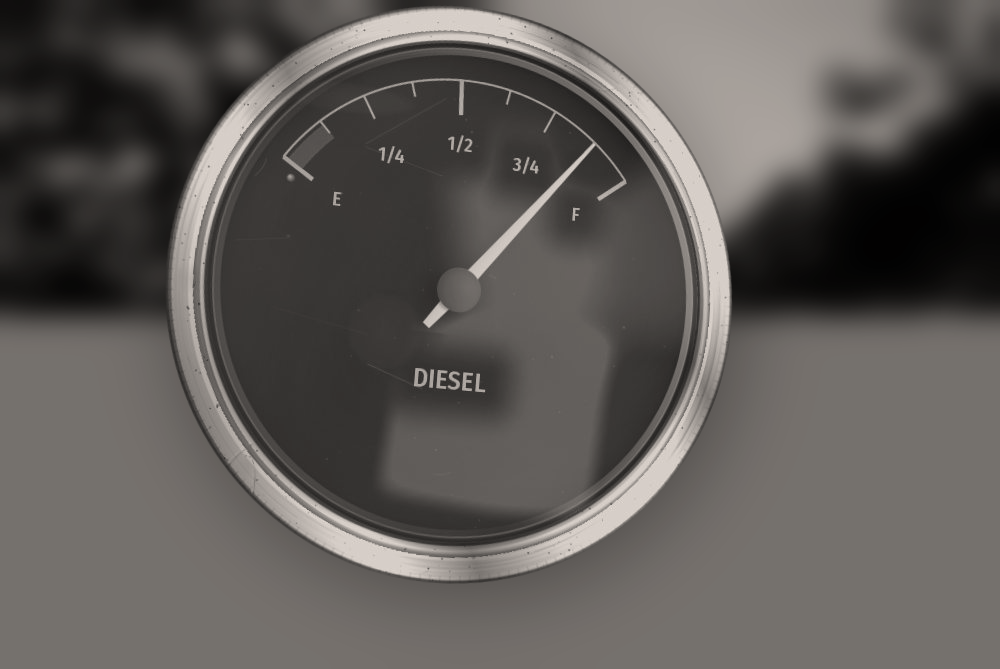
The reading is 0.875
